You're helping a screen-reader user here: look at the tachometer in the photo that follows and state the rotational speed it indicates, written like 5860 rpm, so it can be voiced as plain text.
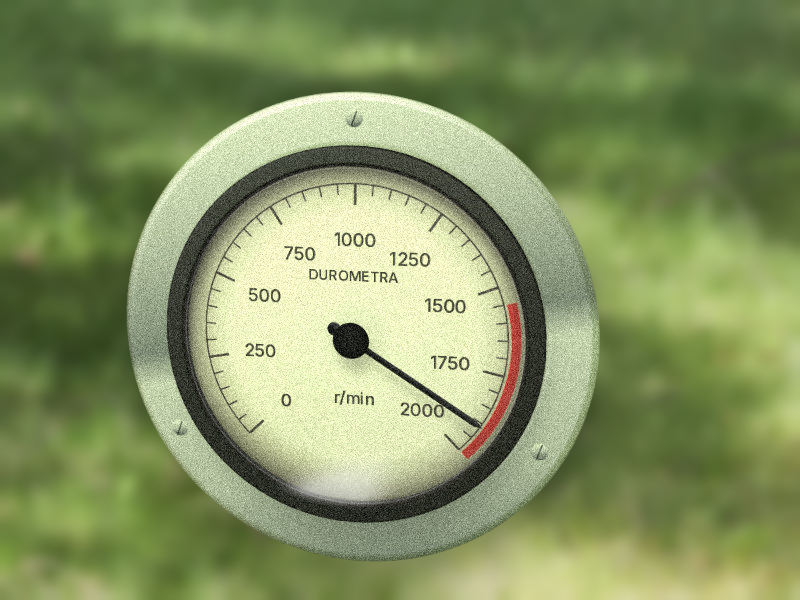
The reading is 1900 rpm
